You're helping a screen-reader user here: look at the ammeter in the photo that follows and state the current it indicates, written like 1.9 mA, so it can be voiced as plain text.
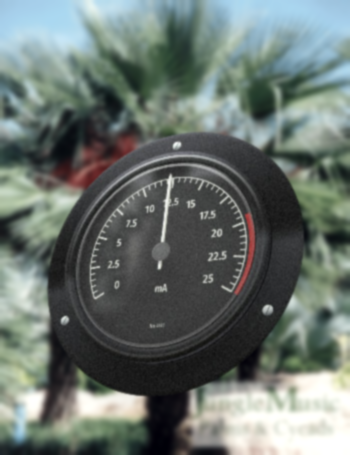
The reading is 12.5 mA
